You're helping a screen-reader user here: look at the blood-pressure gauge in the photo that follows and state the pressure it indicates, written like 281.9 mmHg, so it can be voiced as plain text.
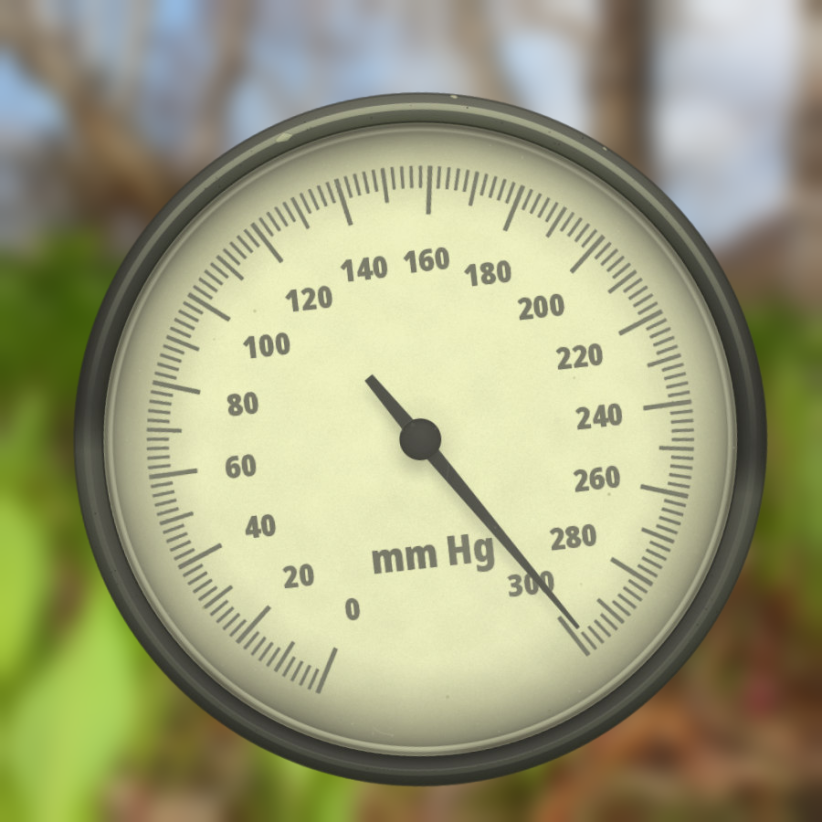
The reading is 298 mmHg
